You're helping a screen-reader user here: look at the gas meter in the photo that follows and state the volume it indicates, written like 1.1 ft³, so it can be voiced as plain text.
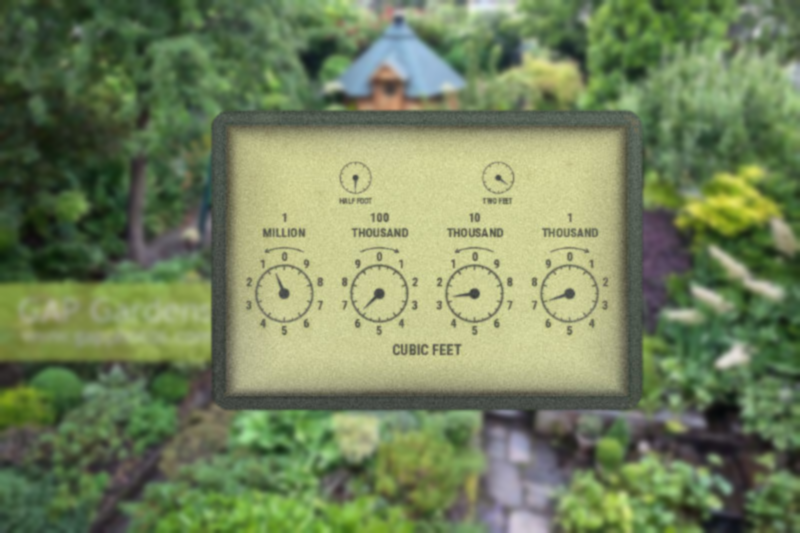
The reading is 62700 ft³
